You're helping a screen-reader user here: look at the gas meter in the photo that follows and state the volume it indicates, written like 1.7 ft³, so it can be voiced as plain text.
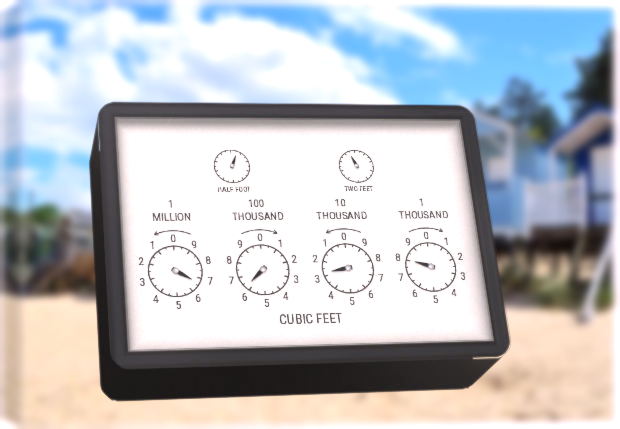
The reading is 662800 ft³
